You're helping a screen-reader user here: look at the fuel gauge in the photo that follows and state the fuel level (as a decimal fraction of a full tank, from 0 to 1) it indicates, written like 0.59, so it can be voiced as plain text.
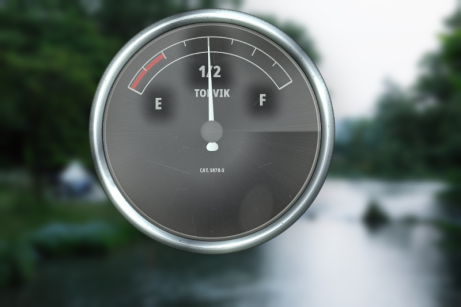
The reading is 0.5
